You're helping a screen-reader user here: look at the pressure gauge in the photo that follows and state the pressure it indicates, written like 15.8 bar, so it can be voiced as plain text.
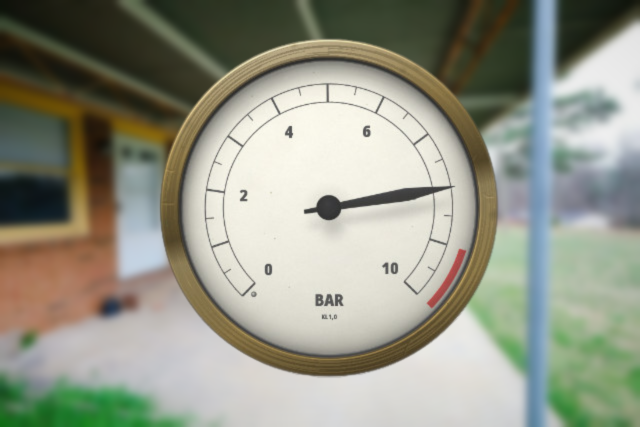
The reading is 8 bar
